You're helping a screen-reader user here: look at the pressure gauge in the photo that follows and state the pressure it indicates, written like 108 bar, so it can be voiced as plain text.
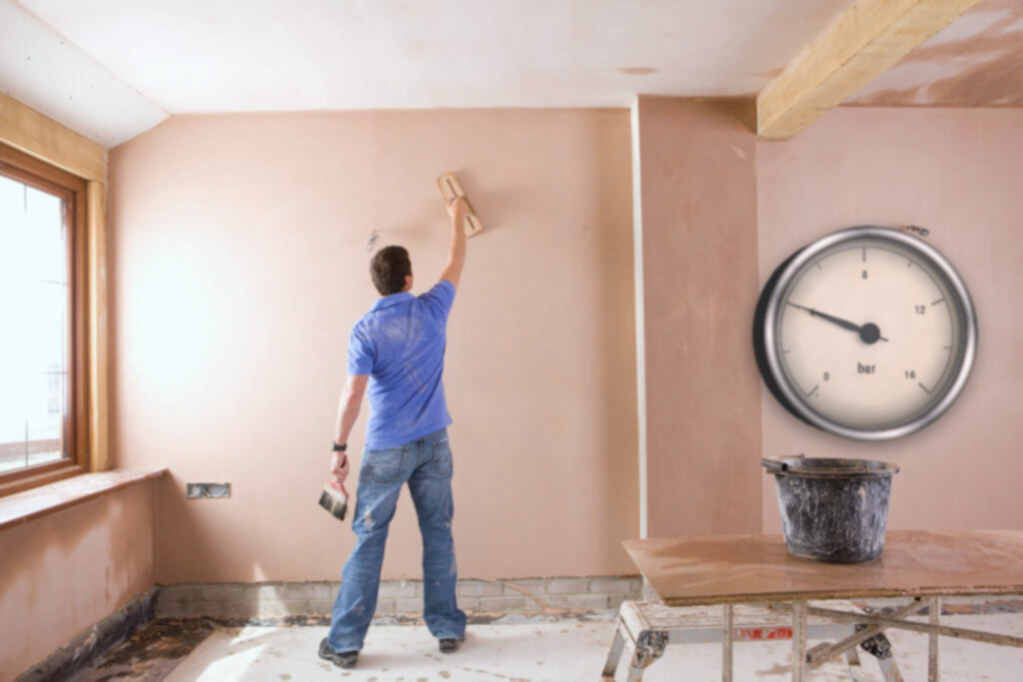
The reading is 4 bar
